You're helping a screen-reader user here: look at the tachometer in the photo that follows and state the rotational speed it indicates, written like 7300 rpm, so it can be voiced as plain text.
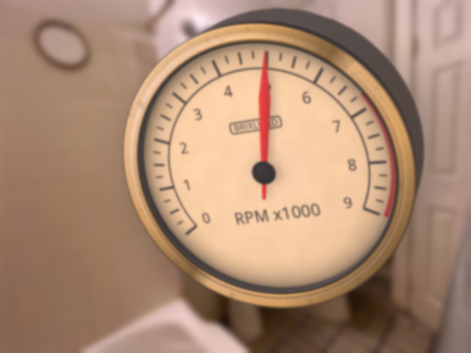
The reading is 5000 rpm
